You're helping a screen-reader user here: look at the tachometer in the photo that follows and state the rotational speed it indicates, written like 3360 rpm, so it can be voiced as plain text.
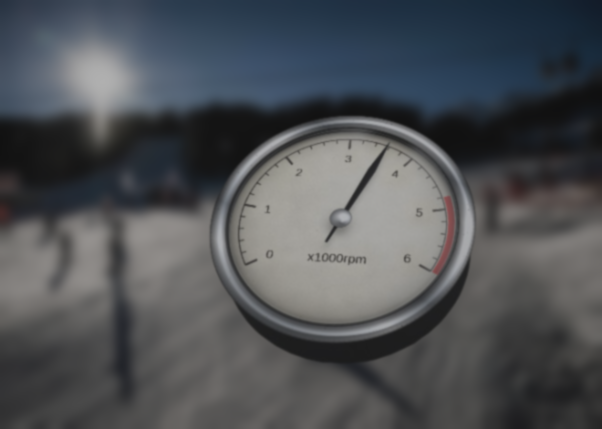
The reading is 3600 rpm
